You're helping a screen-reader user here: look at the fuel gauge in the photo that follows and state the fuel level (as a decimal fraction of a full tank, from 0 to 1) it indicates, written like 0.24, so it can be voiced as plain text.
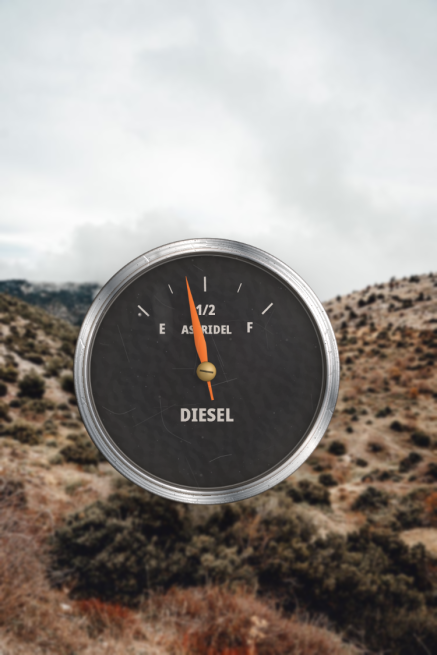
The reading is 0.375
